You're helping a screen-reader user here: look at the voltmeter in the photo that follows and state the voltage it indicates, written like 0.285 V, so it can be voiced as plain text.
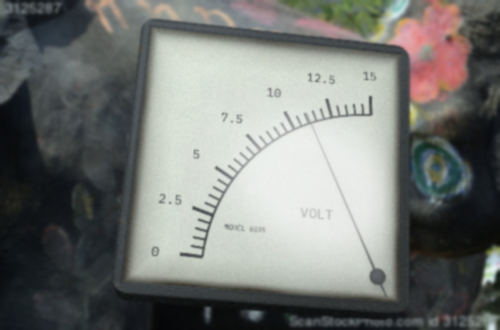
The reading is 11 V
